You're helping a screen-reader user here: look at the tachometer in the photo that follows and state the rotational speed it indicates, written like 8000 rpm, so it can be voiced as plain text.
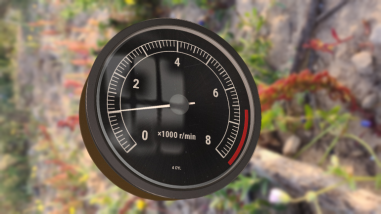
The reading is 1000 rpm
